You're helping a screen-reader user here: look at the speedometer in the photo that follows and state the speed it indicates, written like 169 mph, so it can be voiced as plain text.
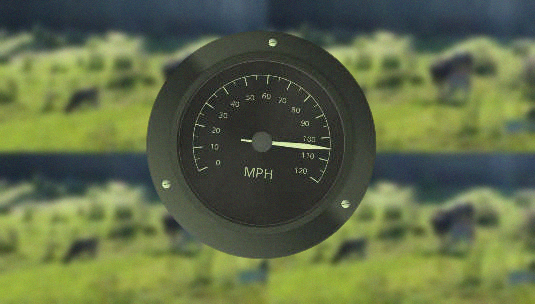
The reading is 105 mph
